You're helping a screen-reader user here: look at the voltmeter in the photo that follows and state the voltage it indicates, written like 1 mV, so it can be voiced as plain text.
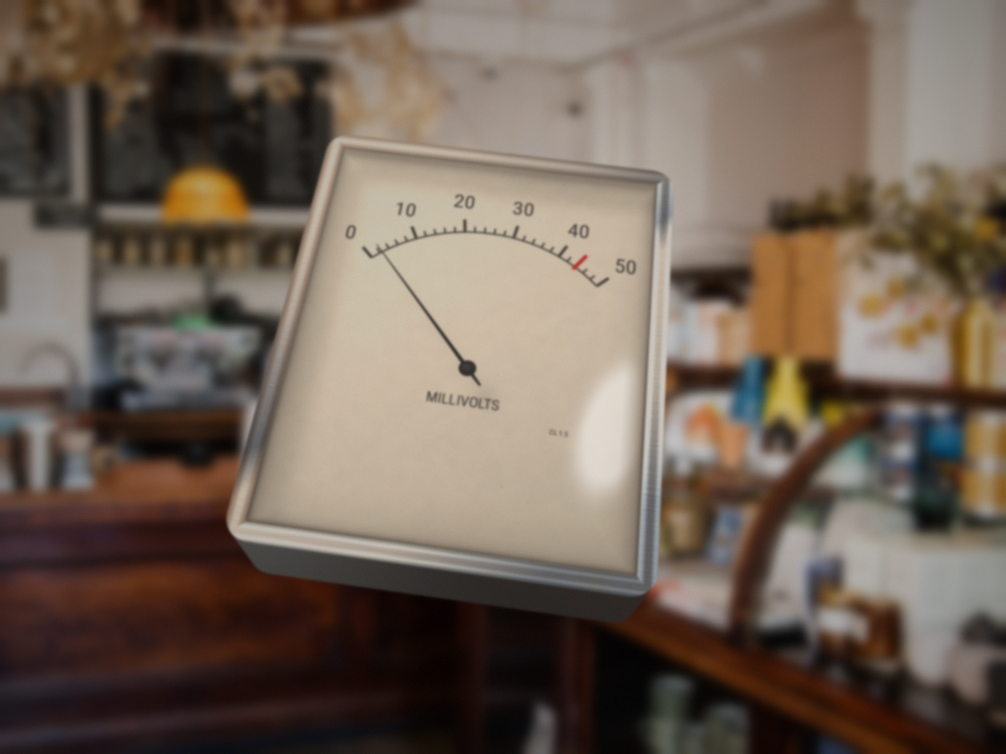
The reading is 2 mV
